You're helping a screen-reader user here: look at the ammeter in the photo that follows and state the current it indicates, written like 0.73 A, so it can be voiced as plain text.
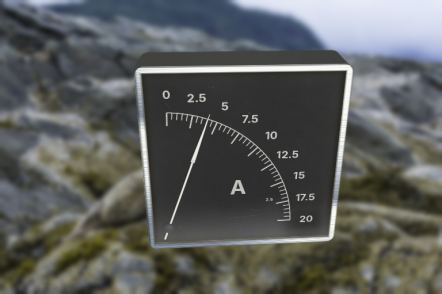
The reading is 4 A
